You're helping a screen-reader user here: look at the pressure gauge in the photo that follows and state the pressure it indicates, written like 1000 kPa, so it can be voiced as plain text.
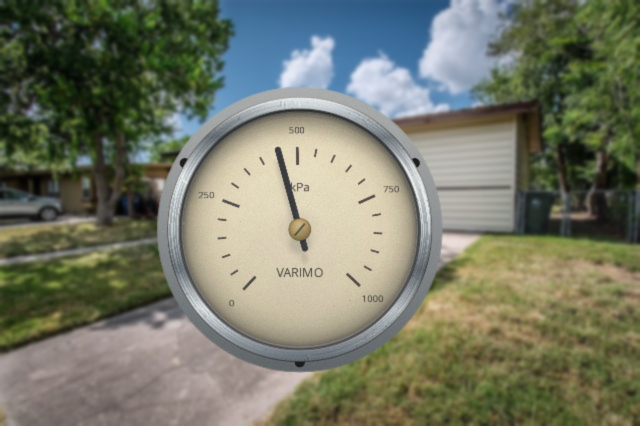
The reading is 450 kPa
